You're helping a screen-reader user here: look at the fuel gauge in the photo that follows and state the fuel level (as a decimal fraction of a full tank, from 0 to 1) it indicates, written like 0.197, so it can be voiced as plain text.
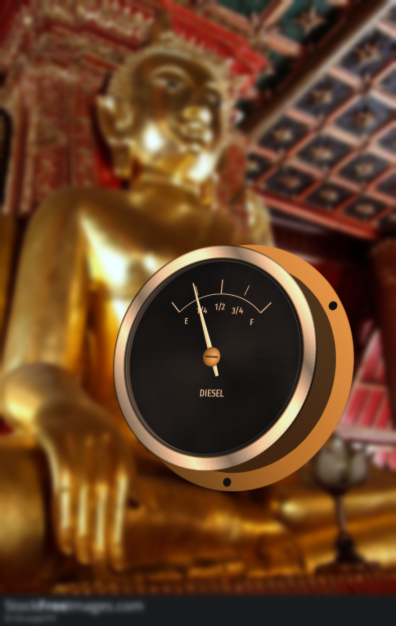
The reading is 0.25
